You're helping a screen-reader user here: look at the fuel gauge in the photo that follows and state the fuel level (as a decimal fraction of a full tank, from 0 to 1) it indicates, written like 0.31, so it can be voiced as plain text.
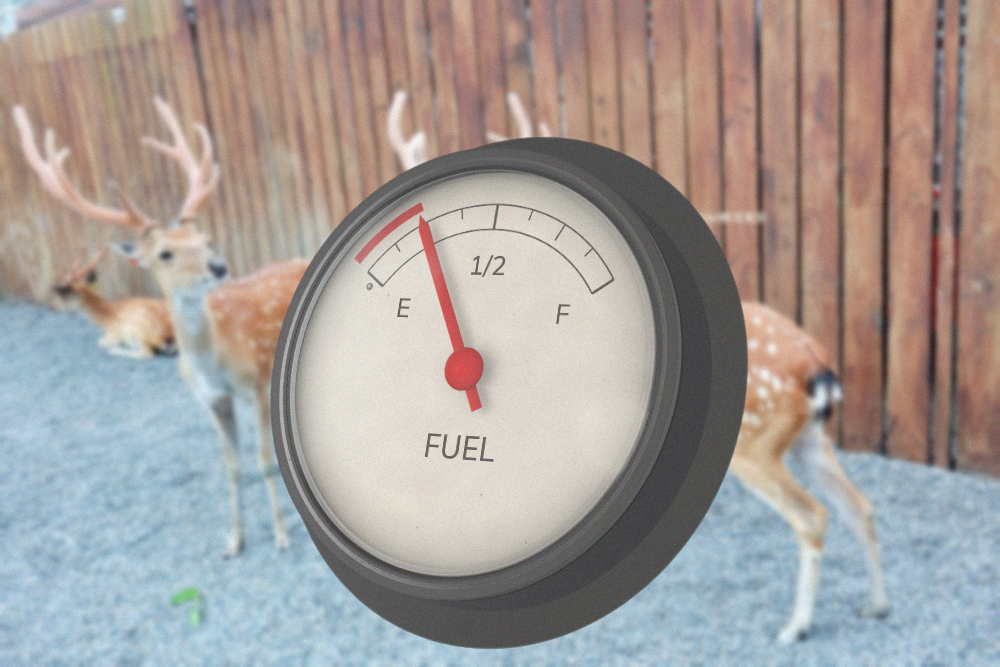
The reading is 0.25
